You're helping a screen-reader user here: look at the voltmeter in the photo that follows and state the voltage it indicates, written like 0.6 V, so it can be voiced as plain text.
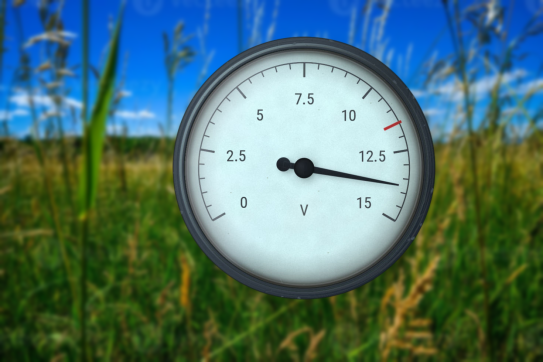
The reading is 13.75 V
